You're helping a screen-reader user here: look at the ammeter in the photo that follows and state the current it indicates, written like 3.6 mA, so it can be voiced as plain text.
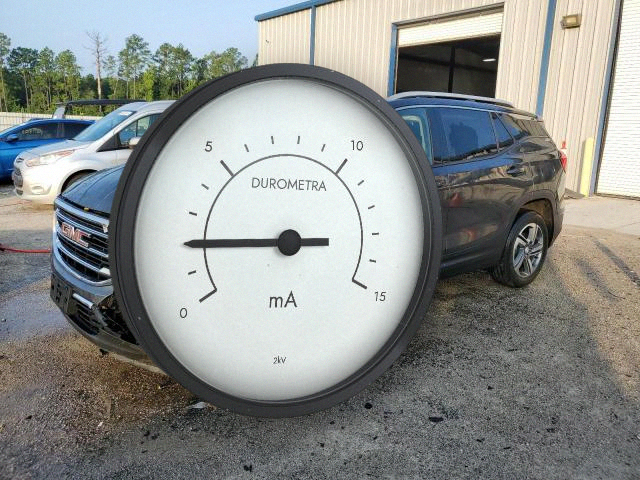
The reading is 2 mA
